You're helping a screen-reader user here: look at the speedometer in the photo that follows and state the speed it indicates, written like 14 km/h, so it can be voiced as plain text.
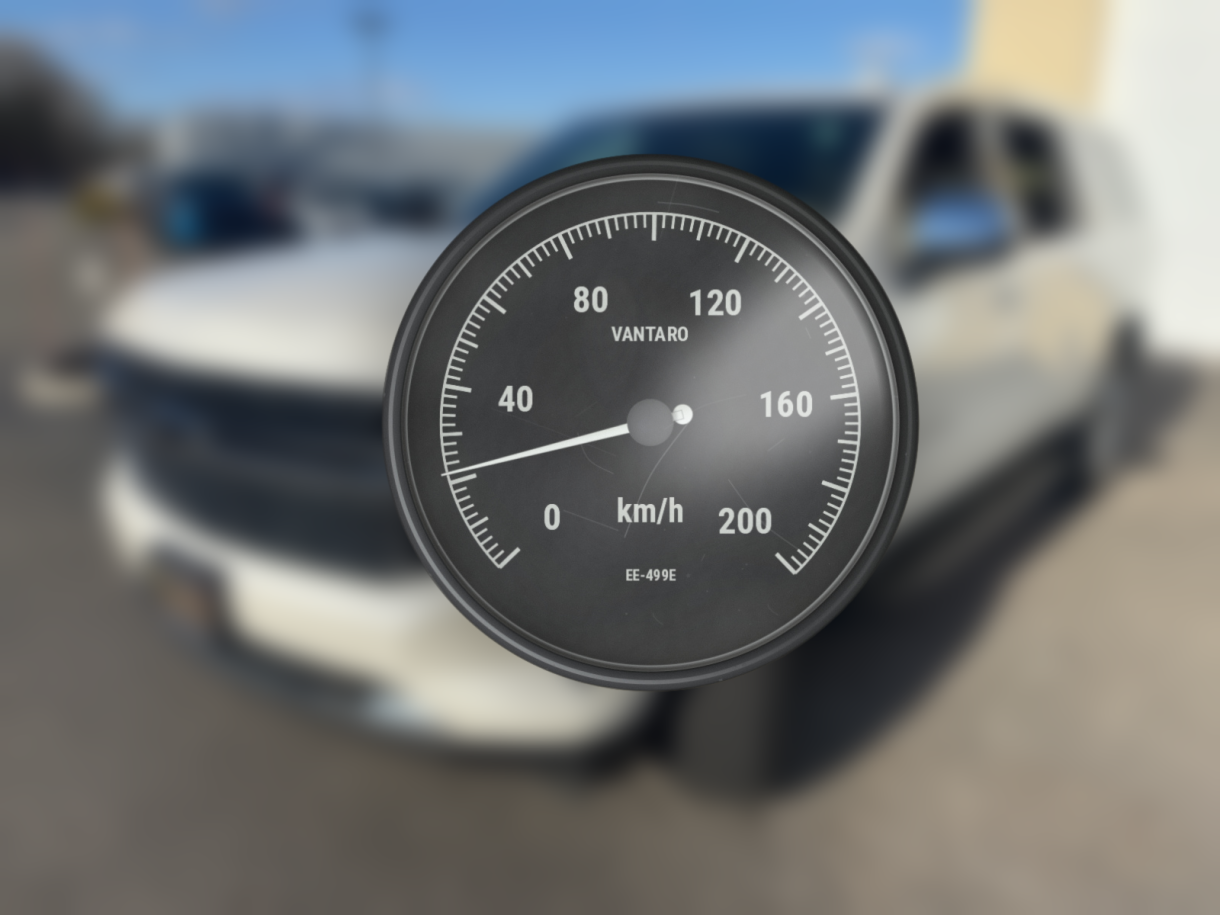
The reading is 22 km/h
